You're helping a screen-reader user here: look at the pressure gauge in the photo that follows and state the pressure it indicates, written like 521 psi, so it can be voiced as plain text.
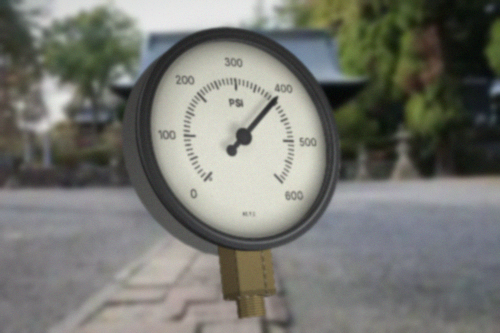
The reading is 400 psi
